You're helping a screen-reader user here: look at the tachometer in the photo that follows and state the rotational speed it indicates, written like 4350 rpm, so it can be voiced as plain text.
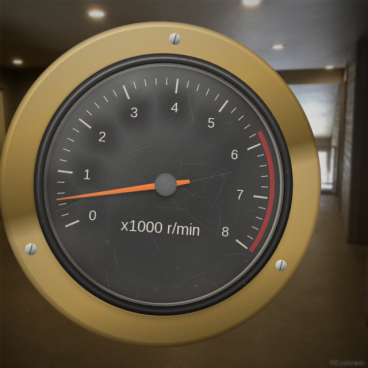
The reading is 500 rpm
